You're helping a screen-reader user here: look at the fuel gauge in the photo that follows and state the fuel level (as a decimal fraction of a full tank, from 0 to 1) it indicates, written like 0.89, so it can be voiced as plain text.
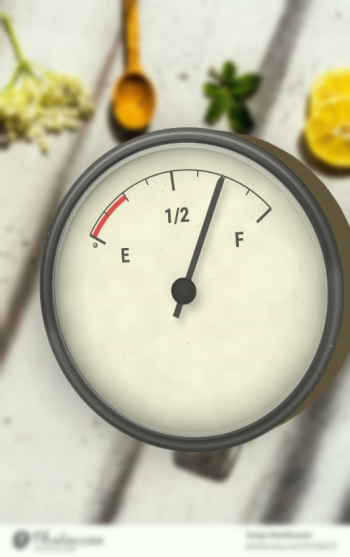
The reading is 0.75
